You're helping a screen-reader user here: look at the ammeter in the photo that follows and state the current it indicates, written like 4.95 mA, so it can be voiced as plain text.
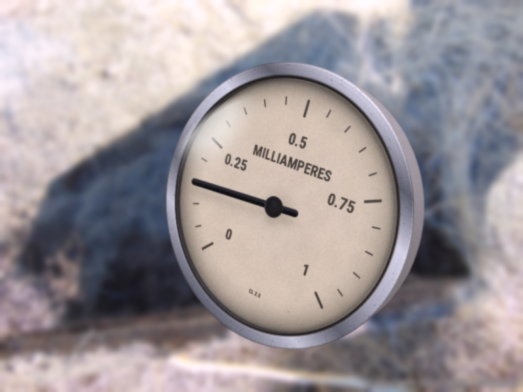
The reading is 0.15 mA
